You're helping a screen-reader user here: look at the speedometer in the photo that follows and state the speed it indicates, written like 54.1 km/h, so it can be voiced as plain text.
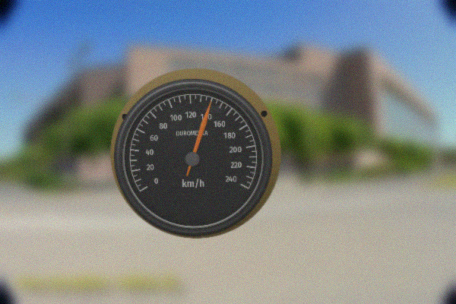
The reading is 140 km/h
